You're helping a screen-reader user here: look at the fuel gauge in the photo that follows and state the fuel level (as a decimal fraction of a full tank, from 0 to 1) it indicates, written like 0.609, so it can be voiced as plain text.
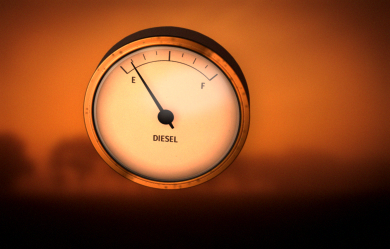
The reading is 0.125
